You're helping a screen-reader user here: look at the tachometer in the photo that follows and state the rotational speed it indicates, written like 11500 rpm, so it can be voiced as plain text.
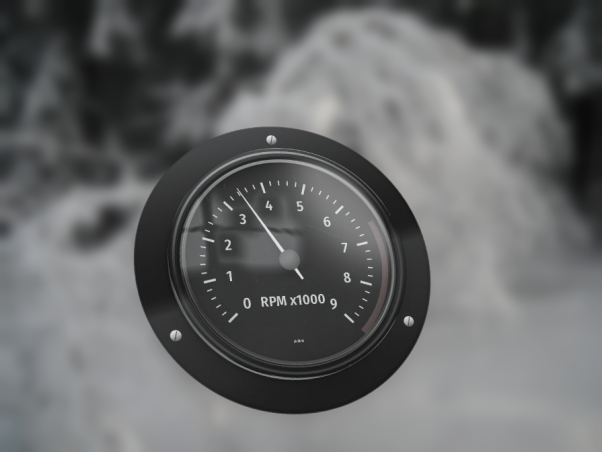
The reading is 3400 rpm
